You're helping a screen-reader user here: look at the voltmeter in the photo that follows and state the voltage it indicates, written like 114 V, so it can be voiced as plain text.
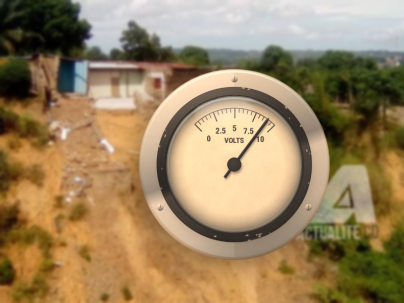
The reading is 9 V
